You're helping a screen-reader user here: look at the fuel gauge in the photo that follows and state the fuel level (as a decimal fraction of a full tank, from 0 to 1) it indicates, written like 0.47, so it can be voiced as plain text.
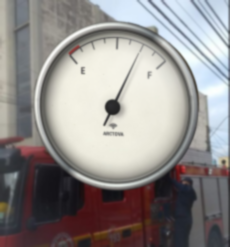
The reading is 0.75
